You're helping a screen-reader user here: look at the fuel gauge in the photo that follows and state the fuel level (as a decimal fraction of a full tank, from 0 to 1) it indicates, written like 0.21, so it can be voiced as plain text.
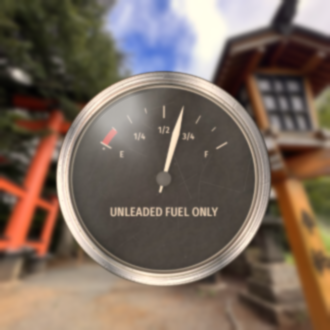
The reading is 0.625
